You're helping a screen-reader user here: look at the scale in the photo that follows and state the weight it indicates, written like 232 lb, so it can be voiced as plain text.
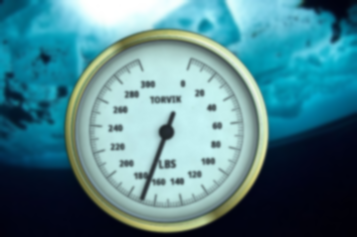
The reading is 170 lb
